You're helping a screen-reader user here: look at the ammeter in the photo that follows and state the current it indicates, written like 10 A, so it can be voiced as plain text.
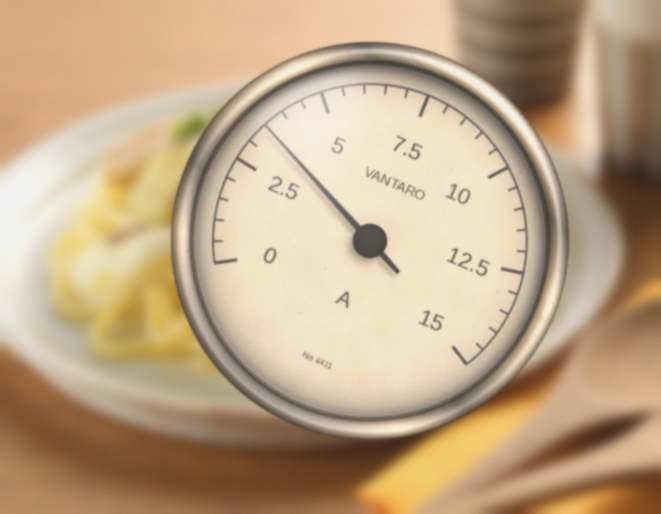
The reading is 3.5 A
